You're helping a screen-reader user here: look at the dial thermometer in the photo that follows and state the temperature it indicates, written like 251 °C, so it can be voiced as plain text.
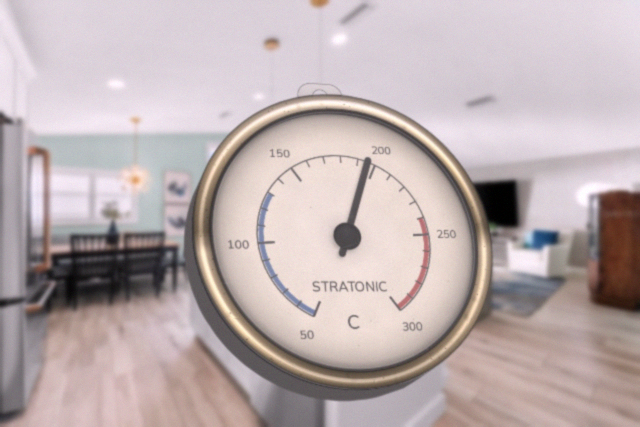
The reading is 195 °C
